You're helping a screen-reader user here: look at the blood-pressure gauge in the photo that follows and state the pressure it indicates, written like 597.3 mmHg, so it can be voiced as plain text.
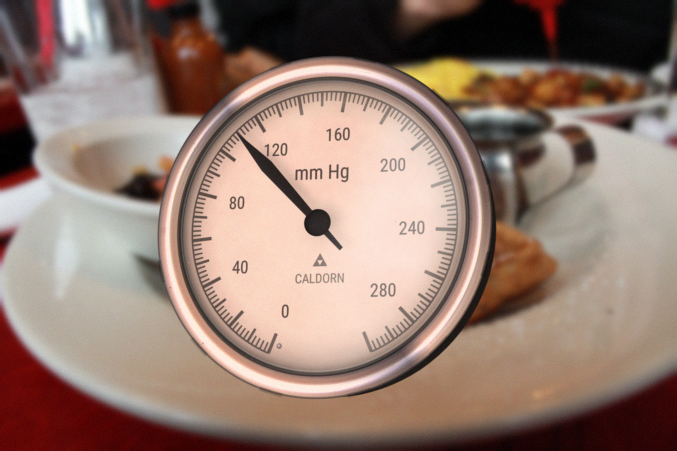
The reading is 110 mmHg
